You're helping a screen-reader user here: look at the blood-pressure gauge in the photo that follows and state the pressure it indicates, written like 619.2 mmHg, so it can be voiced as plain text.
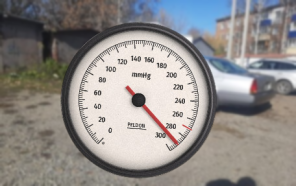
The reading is 290 mmHg
